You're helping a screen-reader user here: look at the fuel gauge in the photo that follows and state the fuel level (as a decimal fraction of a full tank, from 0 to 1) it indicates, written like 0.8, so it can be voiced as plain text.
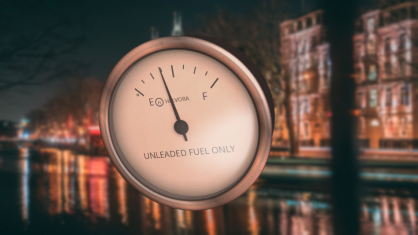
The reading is 0.375
